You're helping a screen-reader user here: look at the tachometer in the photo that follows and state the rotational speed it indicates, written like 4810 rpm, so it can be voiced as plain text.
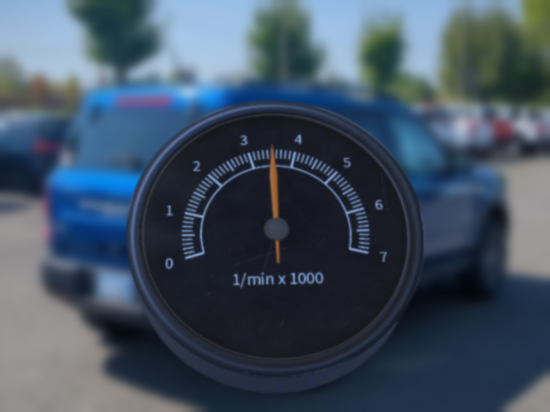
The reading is 3500 rpm
